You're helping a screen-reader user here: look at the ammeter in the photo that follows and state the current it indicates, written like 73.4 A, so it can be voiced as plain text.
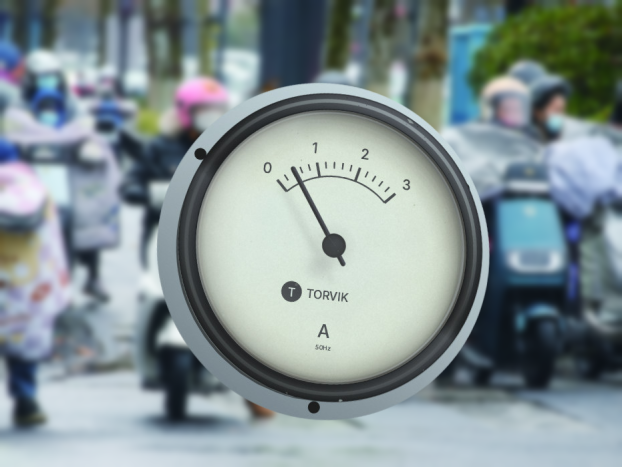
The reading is 0.4 A
